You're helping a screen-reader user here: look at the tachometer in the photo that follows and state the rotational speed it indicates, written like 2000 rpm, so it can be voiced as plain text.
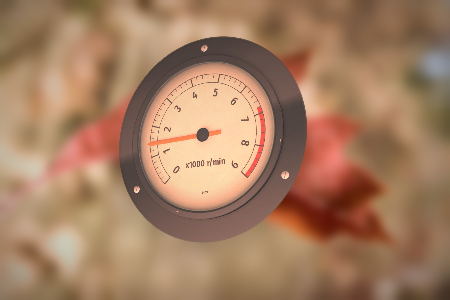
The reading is 1400 rpm
